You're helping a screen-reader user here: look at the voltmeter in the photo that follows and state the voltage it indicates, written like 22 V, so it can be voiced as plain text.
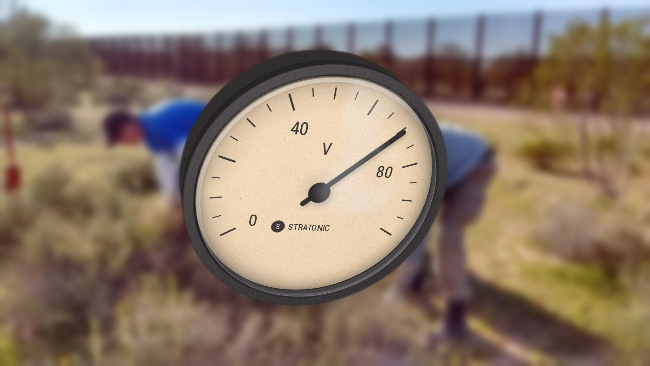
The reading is 70 V
